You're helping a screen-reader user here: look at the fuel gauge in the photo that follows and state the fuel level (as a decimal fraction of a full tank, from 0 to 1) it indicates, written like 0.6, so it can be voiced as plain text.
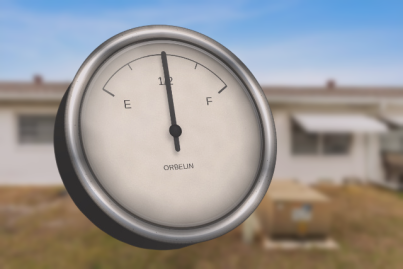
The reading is 0.5
